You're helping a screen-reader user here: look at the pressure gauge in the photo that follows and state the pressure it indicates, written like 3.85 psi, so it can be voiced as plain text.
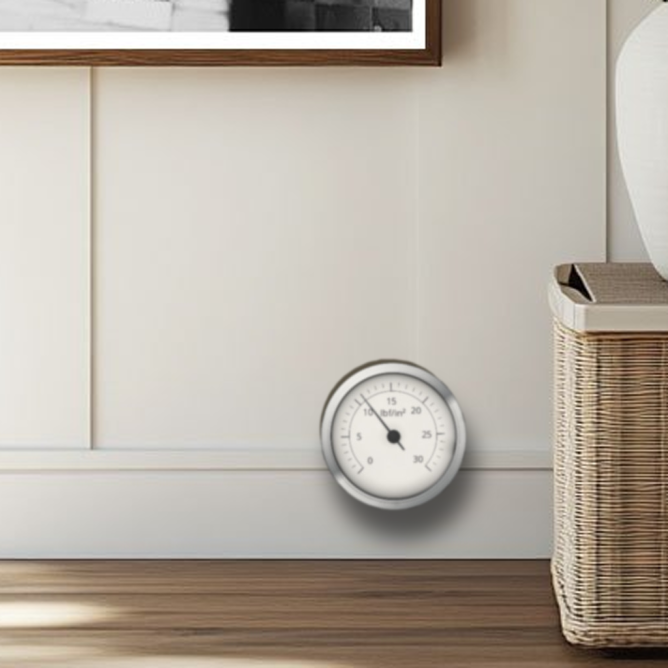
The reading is 11 psi
